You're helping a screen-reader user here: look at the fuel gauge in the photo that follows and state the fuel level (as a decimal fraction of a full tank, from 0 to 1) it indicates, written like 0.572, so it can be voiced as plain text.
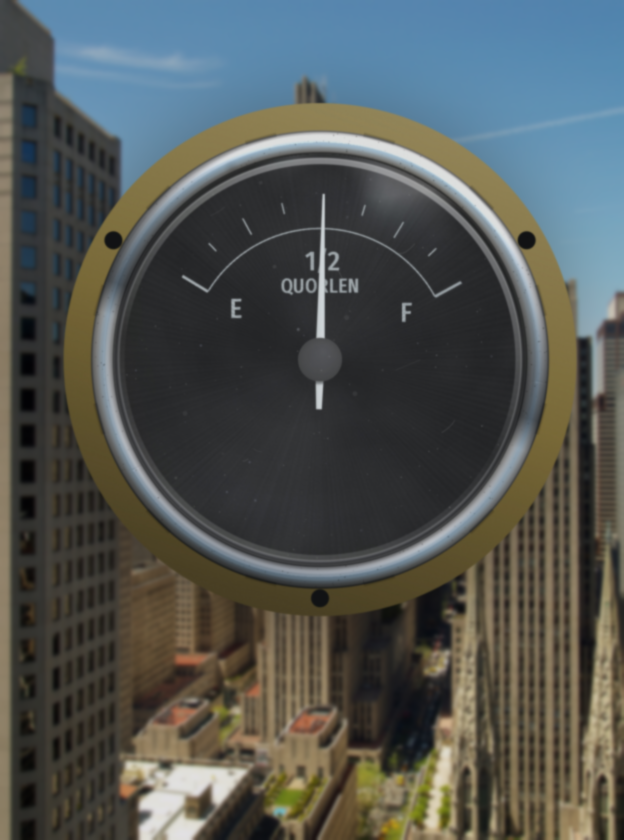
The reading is 0.5
